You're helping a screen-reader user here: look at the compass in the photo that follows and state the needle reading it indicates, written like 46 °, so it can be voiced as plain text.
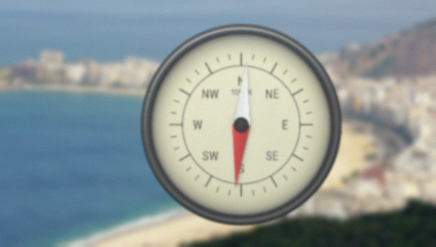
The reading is 185 °
